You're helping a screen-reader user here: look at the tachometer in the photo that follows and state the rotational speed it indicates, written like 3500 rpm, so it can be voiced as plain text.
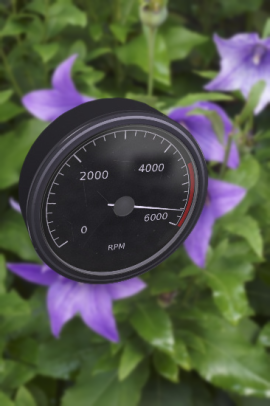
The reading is 5600 rpm
